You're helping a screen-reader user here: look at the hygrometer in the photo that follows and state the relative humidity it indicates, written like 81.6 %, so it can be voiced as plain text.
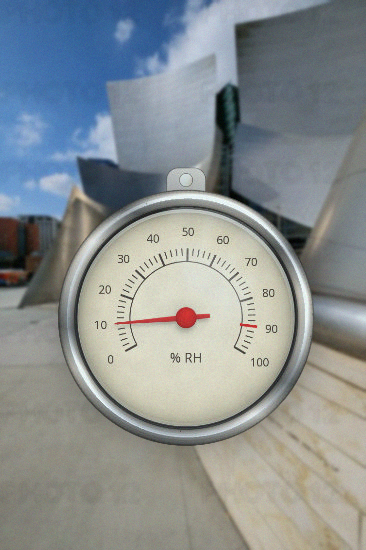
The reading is 10 %
